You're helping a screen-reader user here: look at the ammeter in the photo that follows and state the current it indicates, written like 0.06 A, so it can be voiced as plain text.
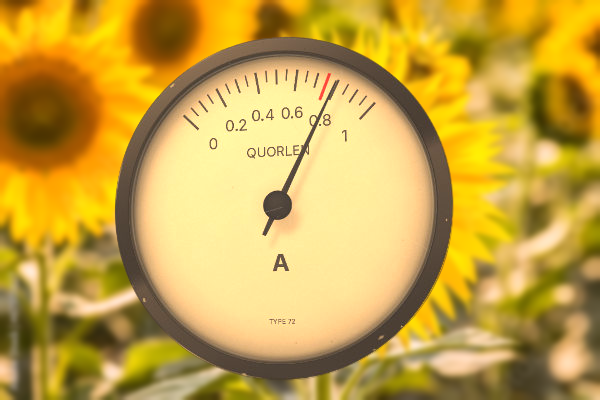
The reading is 0.8 A
